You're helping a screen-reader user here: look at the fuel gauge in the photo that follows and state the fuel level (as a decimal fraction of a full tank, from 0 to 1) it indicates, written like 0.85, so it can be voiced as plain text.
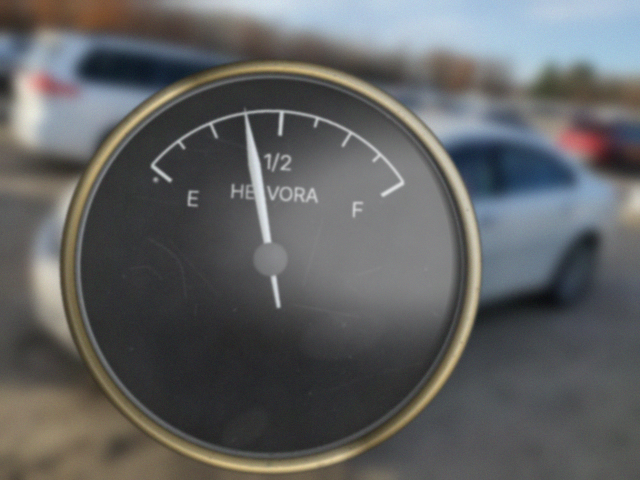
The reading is 0.375
